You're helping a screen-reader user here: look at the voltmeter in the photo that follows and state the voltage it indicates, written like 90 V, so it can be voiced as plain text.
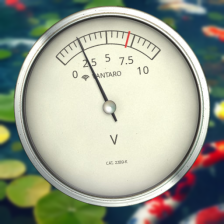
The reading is 2.5 V
